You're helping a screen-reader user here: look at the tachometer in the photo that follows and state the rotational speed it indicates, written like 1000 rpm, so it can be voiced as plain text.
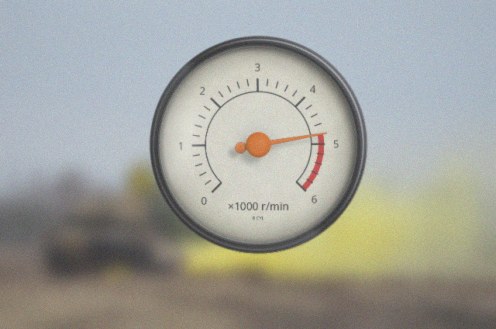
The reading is 4800 rpm
